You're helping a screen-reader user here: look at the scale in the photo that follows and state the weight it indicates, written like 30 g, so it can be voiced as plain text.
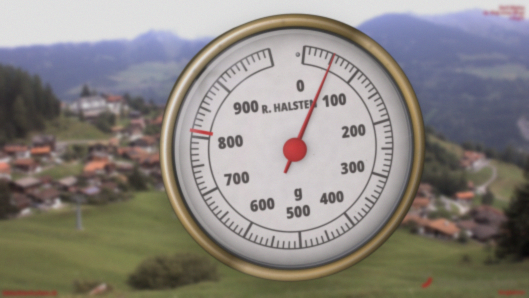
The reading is 50 g
